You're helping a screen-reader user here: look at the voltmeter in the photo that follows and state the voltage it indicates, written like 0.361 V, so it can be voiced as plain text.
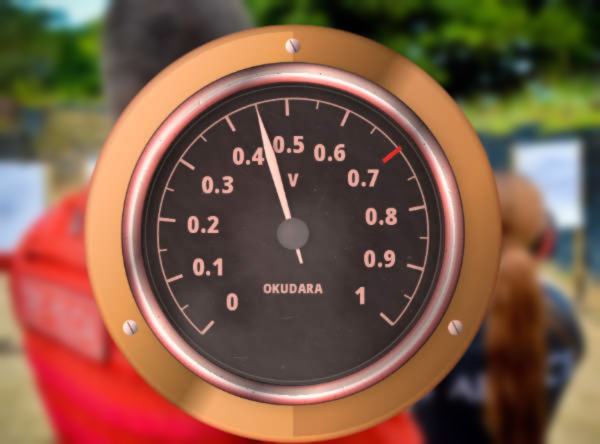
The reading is 0.45 V
